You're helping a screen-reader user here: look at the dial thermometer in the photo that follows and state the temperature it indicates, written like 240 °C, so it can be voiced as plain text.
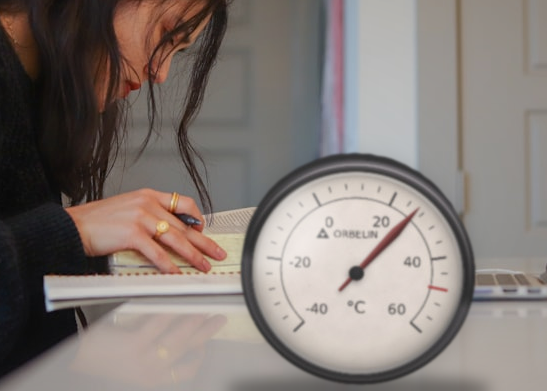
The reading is 26 °C
